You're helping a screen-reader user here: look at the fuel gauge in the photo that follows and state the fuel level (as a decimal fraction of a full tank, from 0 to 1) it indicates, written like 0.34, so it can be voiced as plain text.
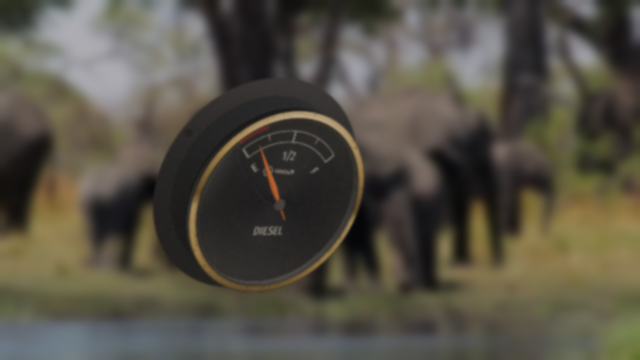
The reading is 0.125
